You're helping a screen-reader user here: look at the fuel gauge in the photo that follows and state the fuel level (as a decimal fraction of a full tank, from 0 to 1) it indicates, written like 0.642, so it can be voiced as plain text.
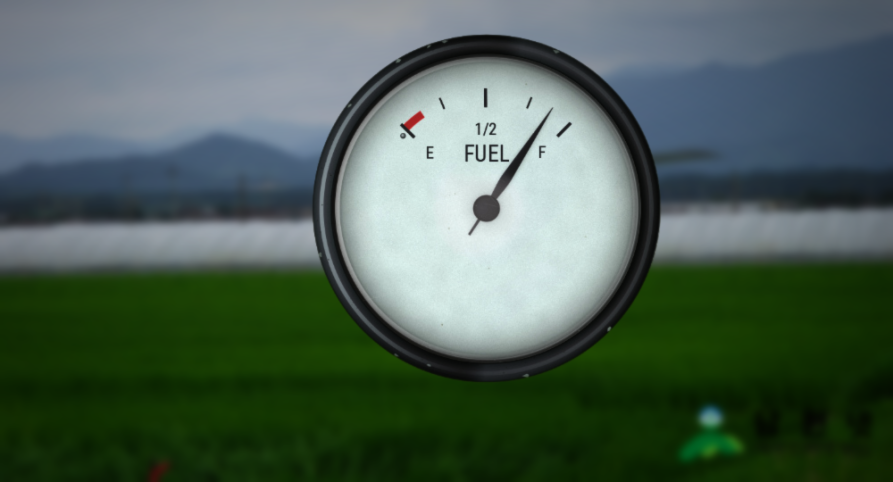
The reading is 0.875
